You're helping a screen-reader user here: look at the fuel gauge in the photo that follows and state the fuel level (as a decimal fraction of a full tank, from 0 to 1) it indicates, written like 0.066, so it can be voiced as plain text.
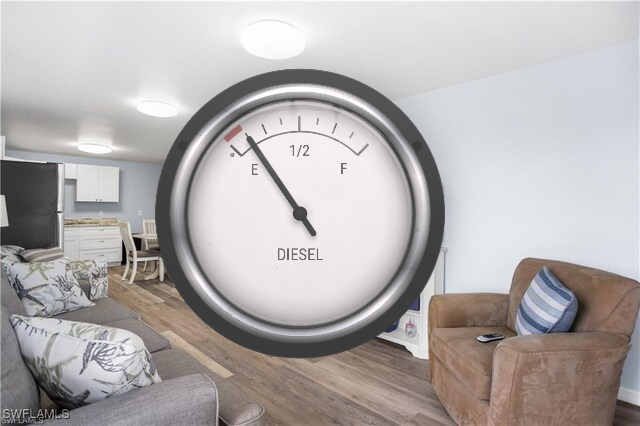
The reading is 0.125
